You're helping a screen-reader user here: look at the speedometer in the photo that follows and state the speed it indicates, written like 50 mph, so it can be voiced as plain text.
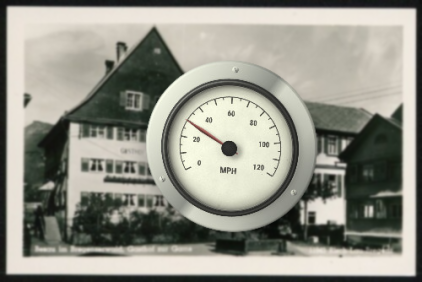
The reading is 30 mph
